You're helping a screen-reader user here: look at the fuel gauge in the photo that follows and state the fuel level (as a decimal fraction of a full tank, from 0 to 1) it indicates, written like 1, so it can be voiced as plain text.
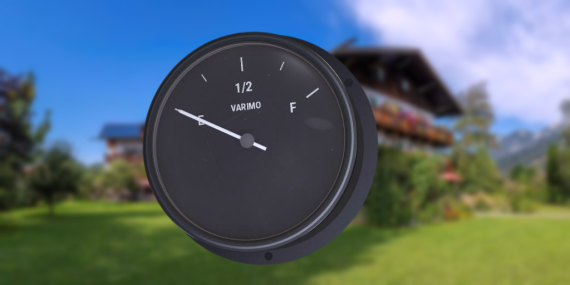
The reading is 0
